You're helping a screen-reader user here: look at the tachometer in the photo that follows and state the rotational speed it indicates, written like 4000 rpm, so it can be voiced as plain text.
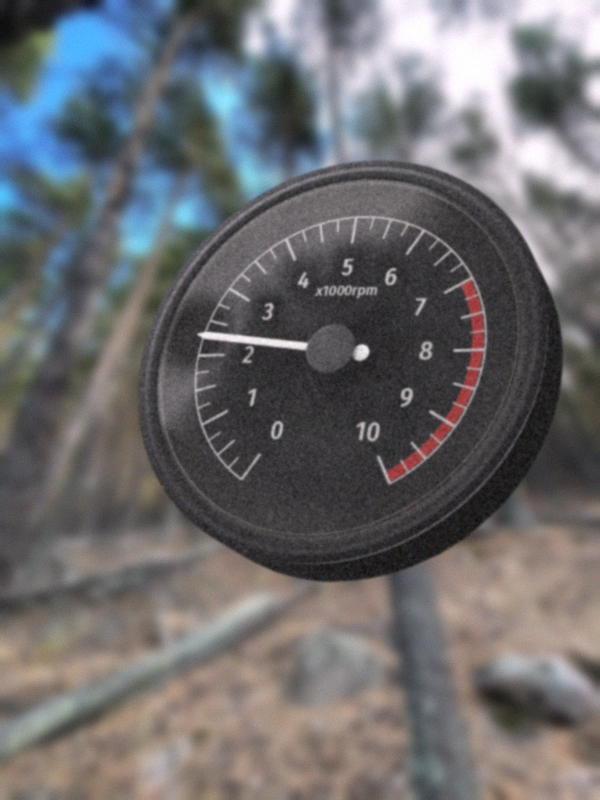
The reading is 2250 rpm
